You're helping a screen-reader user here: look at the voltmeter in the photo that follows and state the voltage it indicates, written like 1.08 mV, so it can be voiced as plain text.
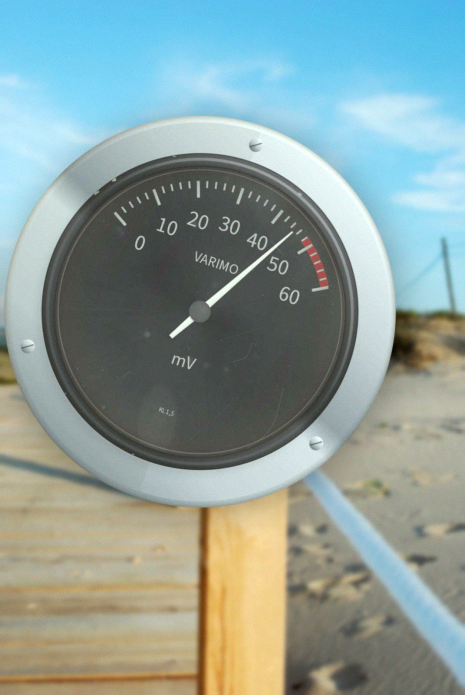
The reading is 45 mV
